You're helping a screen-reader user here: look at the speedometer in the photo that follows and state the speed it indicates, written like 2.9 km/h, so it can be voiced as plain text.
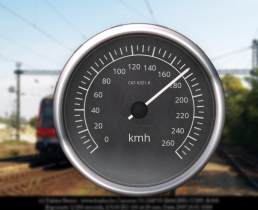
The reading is 175 km/h
